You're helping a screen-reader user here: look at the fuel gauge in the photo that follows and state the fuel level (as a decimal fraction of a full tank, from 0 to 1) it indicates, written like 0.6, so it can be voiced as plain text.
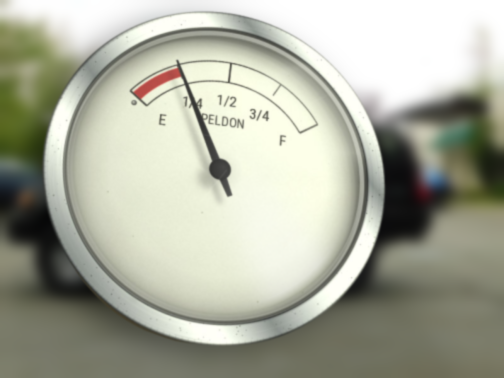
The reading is 0.25
